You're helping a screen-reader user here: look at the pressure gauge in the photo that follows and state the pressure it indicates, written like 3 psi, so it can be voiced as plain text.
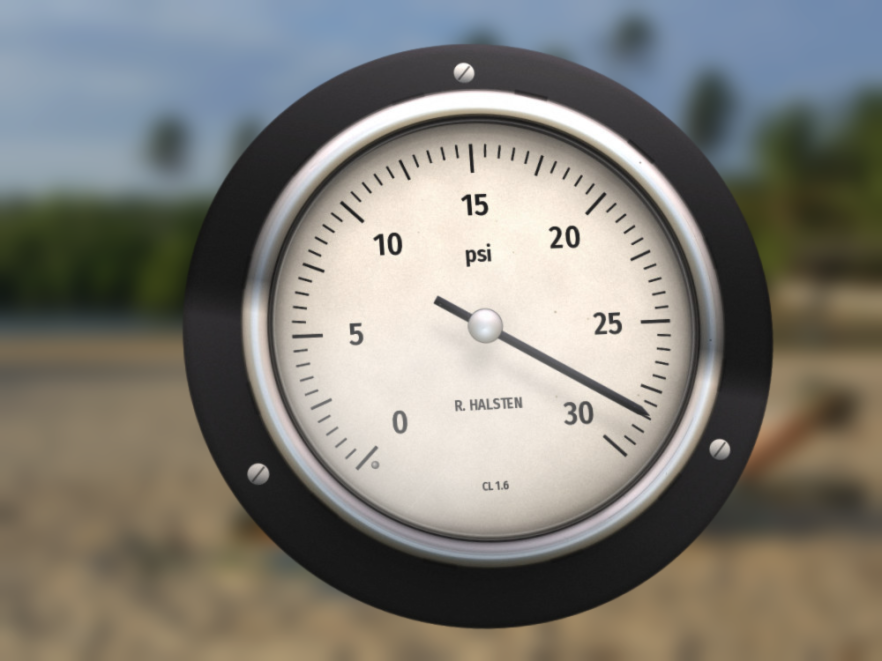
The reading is 28.5 psi
